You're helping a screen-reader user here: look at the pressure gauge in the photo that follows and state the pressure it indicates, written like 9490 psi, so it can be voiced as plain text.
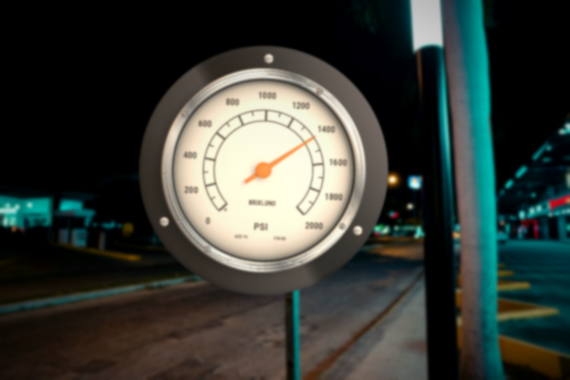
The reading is 1400 psi
